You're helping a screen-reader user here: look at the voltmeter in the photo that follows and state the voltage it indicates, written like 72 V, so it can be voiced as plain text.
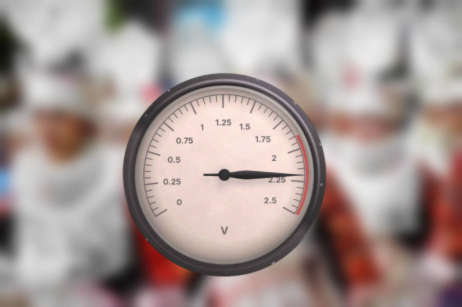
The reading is 2.2 V
